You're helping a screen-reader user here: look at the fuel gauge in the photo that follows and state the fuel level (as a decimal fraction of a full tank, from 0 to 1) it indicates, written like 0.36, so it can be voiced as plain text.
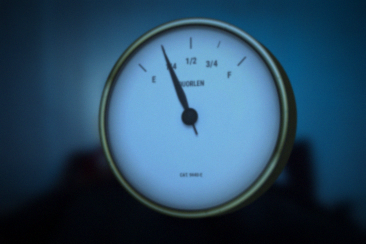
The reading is 0.25
